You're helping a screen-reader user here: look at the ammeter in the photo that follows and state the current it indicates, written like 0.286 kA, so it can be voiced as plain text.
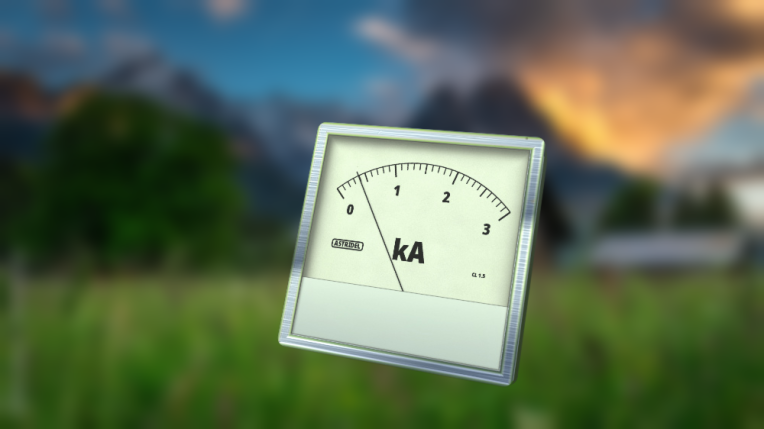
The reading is 0.4 kA
